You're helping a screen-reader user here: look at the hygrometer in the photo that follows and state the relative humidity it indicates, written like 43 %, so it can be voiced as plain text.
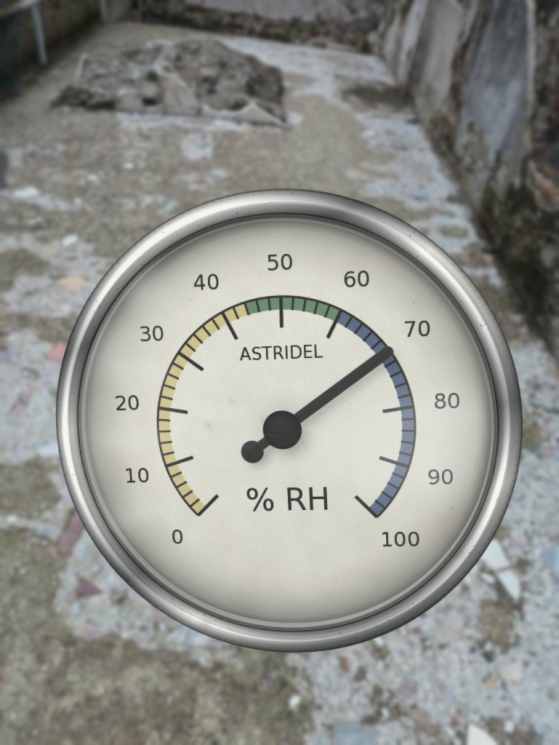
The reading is 70 %
